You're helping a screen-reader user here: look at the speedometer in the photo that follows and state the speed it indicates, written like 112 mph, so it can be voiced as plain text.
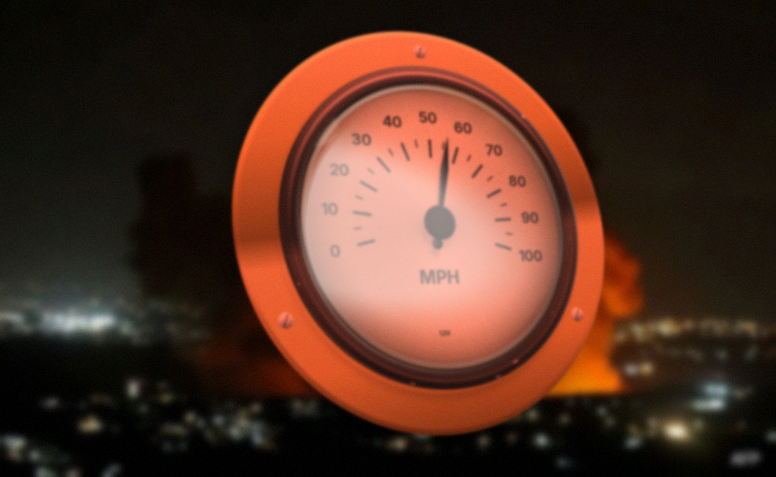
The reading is 55 mph
